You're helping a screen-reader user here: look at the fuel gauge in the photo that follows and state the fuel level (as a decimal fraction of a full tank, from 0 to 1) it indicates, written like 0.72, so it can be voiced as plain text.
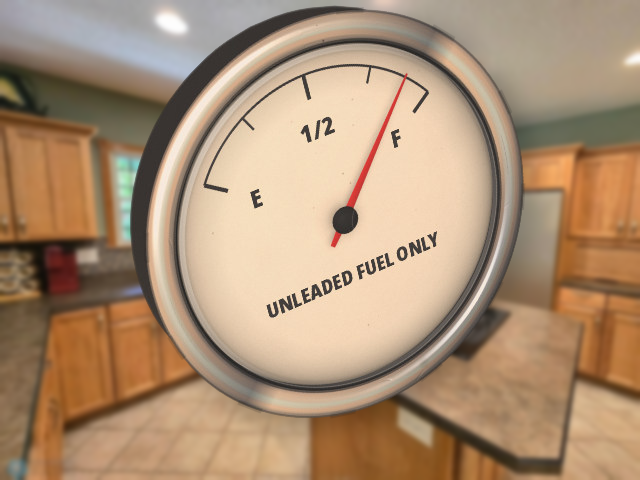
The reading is 0.875
